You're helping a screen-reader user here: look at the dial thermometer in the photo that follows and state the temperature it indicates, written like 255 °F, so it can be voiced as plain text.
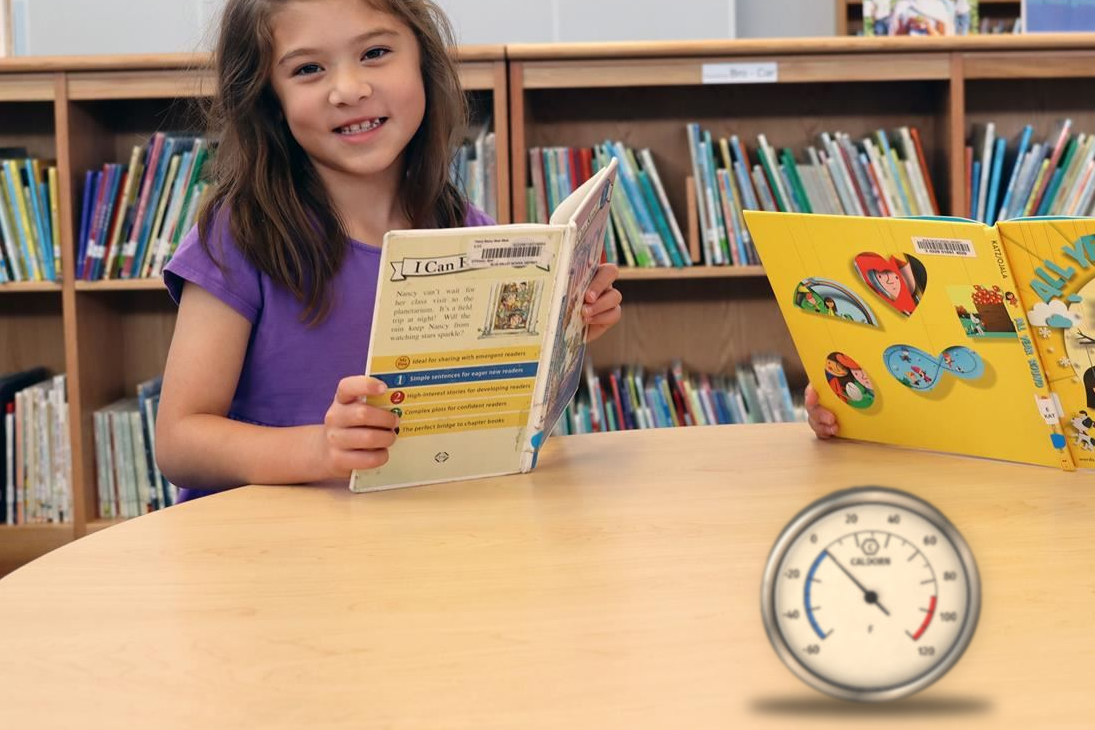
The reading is 0 °F
